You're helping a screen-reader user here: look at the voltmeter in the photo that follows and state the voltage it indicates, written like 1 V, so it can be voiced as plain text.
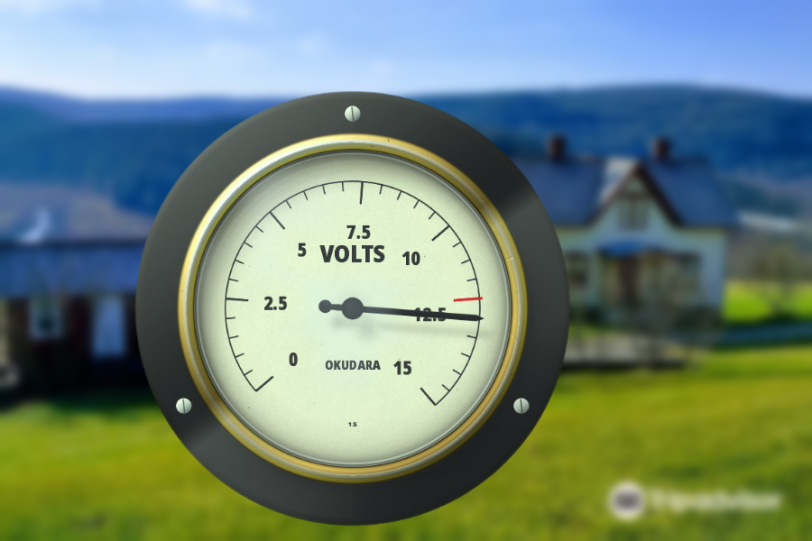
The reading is 12.5 V
